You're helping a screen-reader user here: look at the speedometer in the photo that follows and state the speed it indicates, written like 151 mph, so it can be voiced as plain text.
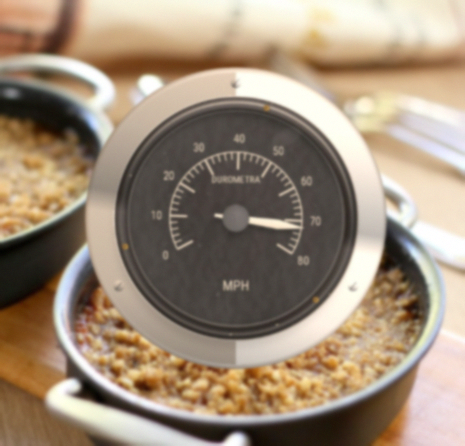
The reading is 72 mph
